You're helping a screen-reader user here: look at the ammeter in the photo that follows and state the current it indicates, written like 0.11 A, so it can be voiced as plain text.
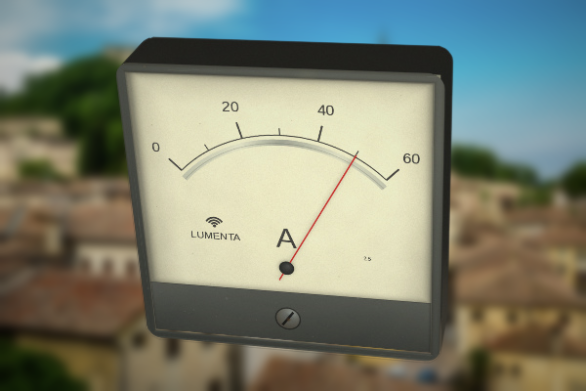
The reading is 50 A
